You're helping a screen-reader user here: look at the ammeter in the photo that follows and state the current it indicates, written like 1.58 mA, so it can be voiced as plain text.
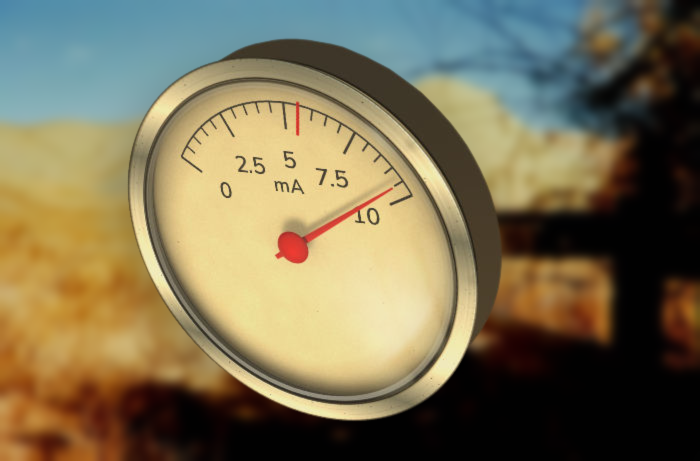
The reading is 9.5 mA
